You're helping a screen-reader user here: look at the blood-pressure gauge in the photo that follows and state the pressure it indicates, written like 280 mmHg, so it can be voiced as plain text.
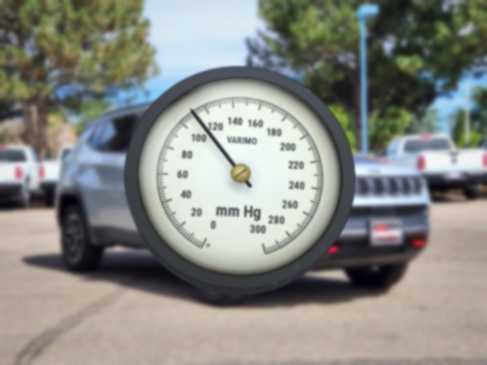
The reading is 110 mmHg
